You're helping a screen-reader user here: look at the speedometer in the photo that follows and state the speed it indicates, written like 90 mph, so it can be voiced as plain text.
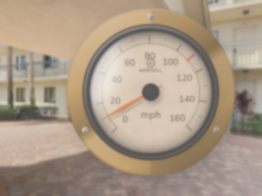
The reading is 10 mph
